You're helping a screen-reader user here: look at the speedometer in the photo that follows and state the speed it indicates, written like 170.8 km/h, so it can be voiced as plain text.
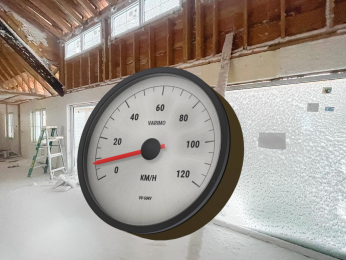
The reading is 7.5 km/h
